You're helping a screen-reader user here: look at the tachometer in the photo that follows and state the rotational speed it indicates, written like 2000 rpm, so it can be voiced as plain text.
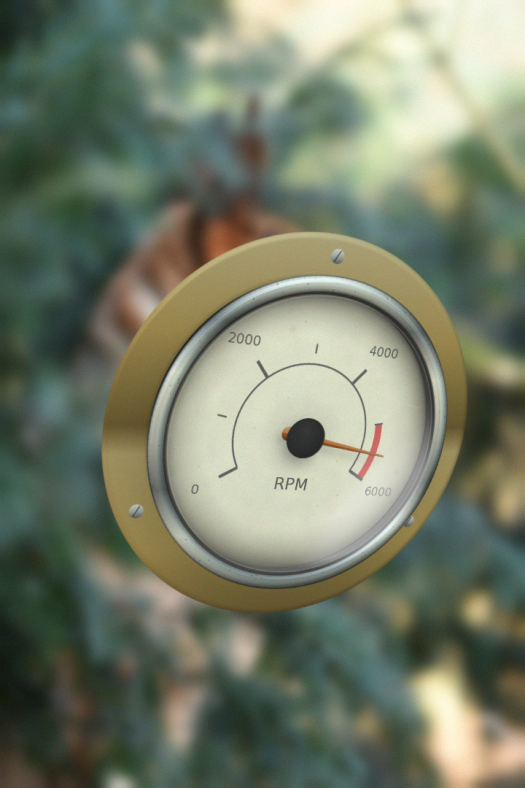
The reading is 5500 rpm
